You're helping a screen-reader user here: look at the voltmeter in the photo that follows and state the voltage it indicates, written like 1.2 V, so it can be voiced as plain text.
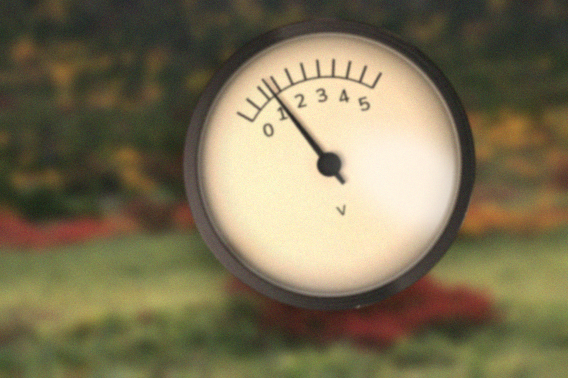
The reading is 1.25 V
